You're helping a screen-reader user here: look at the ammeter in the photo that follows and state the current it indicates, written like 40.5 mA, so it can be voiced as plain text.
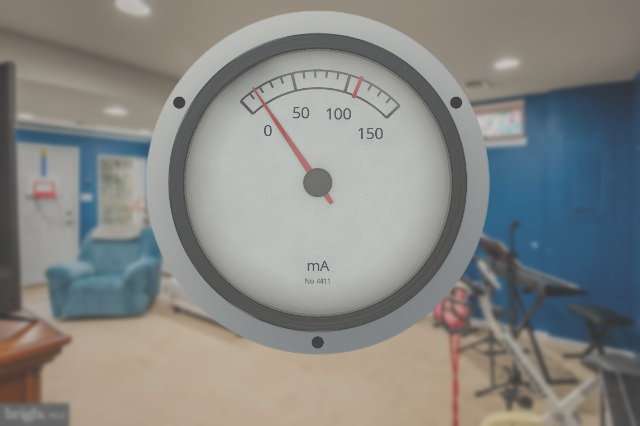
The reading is 15 mA
